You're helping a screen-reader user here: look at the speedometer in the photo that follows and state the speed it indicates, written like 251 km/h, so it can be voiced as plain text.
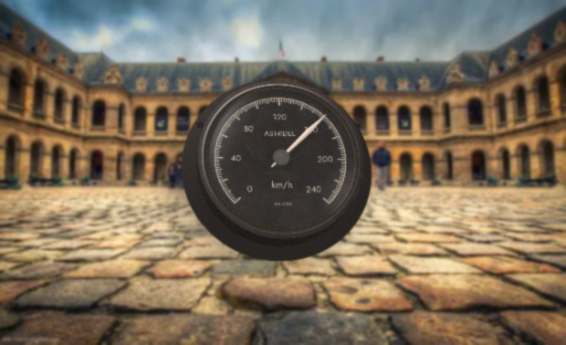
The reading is 160 km/h
